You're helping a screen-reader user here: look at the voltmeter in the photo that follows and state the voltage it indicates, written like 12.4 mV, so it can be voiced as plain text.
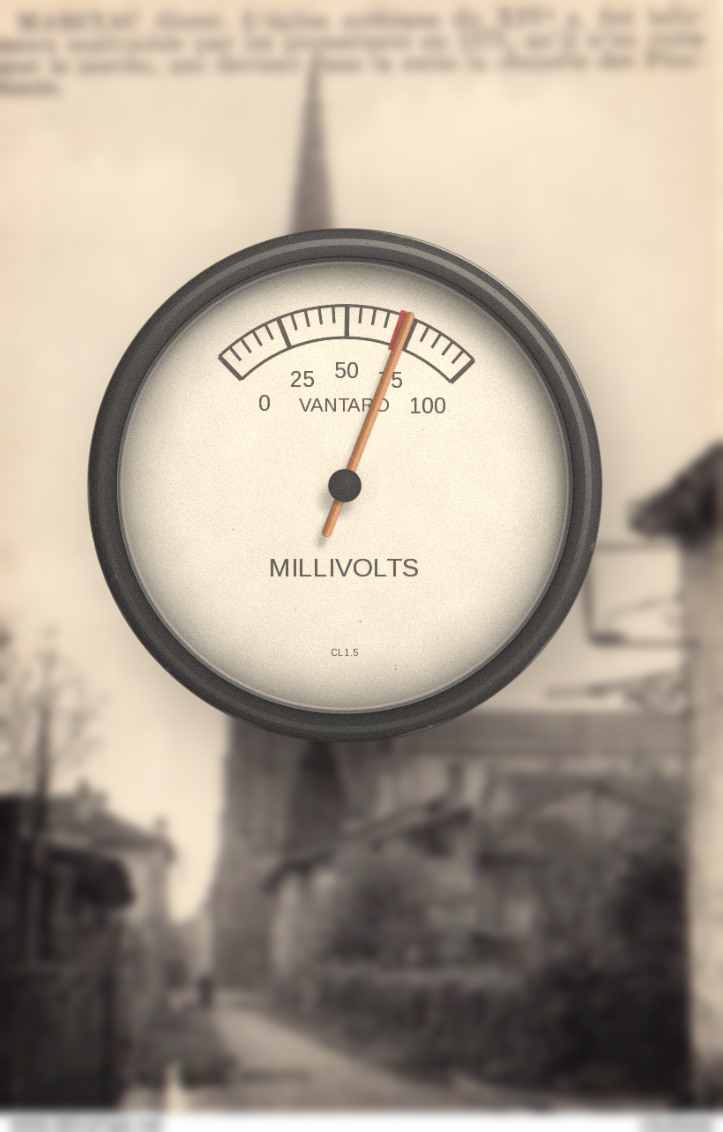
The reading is 72.5 mV
